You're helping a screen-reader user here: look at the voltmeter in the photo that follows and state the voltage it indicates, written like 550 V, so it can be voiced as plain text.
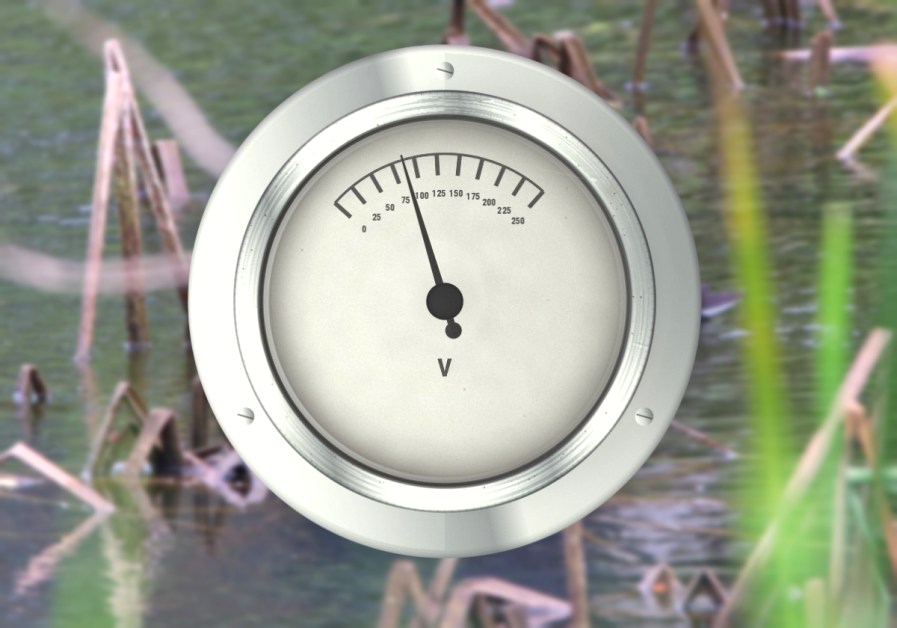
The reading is 87.5 V
